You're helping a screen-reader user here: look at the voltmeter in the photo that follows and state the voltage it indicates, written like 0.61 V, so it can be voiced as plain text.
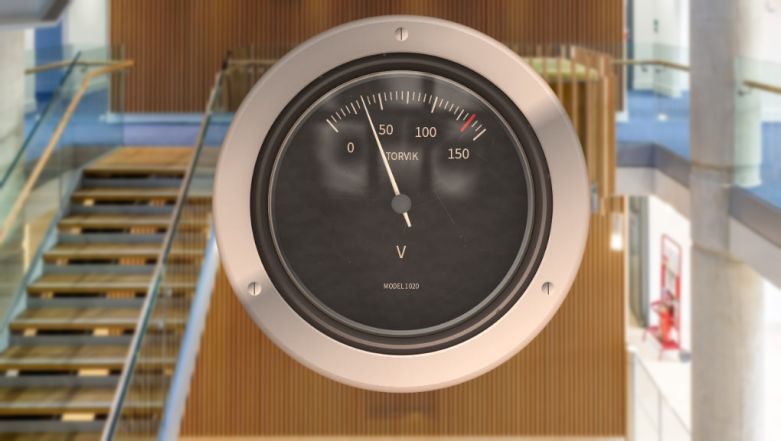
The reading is 35 V
